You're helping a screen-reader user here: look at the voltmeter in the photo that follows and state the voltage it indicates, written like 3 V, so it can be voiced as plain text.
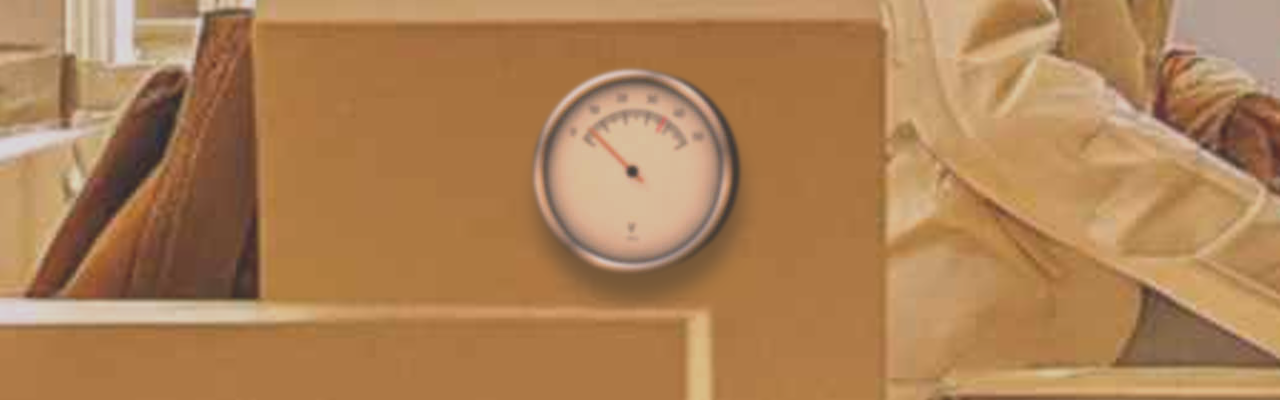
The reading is 5 V
